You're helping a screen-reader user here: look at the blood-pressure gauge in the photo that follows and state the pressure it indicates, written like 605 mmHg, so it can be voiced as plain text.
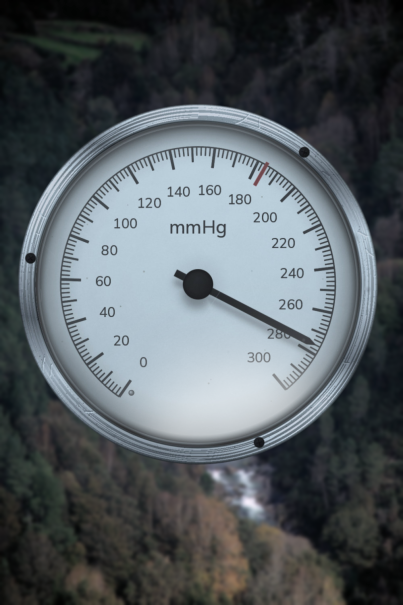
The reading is 276 mmHg
